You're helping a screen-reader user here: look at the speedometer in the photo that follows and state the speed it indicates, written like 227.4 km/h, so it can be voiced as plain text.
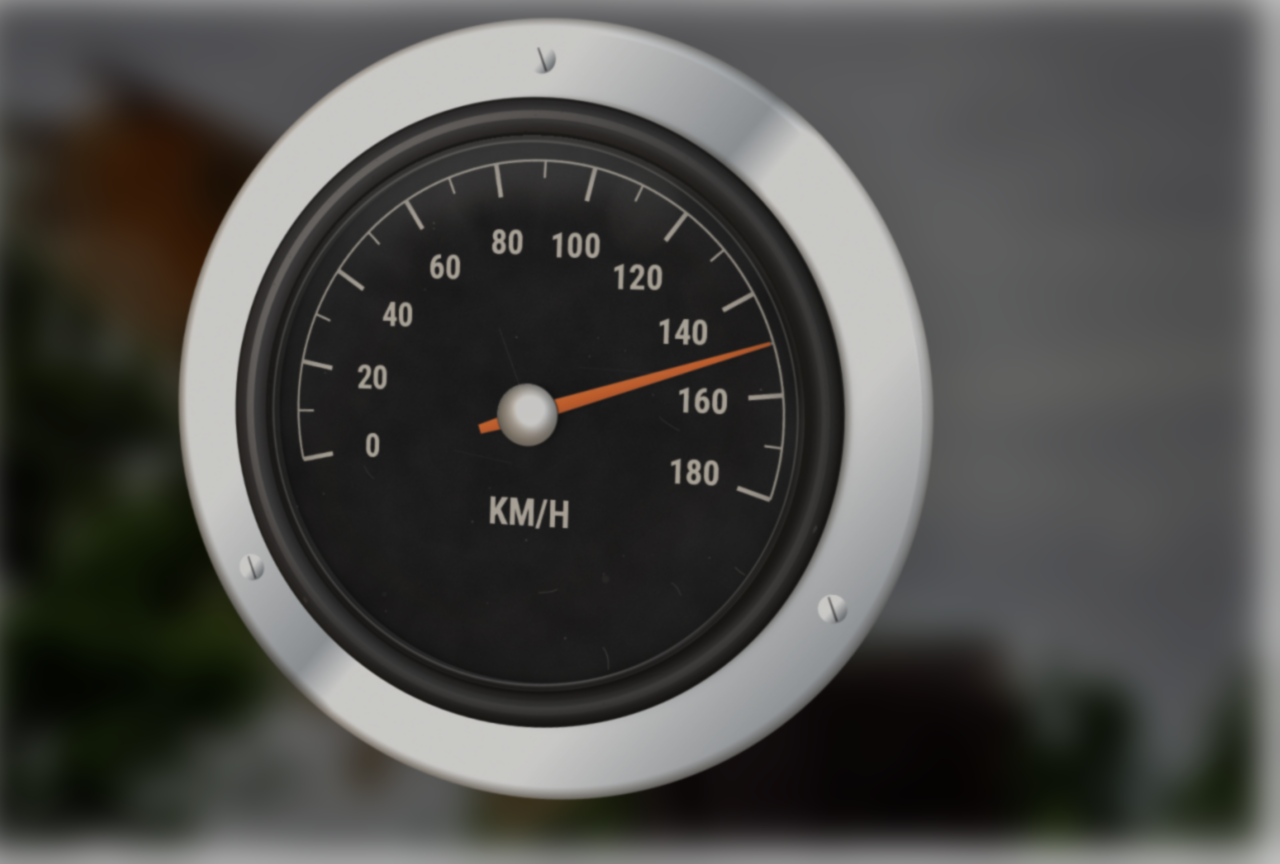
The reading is 150 km/h
